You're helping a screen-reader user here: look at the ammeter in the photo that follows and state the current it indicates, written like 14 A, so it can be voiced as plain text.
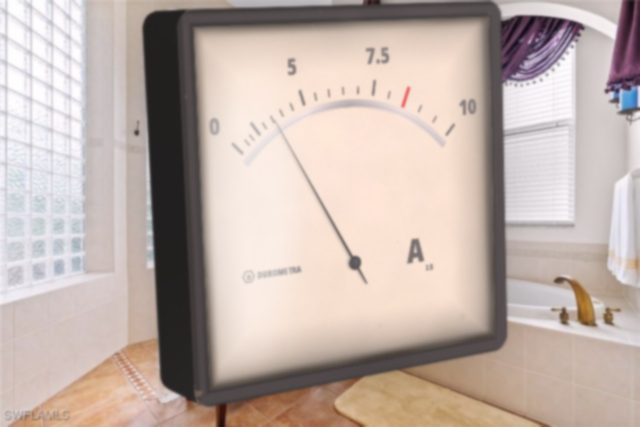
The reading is 3.5 A
